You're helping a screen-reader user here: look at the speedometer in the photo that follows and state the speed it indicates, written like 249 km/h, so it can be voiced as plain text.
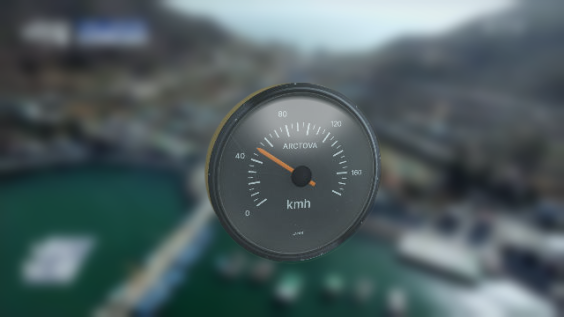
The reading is 50 km/h
